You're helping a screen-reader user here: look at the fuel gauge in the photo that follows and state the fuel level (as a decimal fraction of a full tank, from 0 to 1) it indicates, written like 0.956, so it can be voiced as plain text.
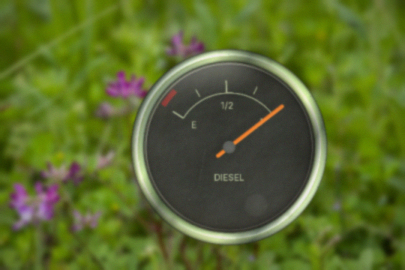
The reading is 1
